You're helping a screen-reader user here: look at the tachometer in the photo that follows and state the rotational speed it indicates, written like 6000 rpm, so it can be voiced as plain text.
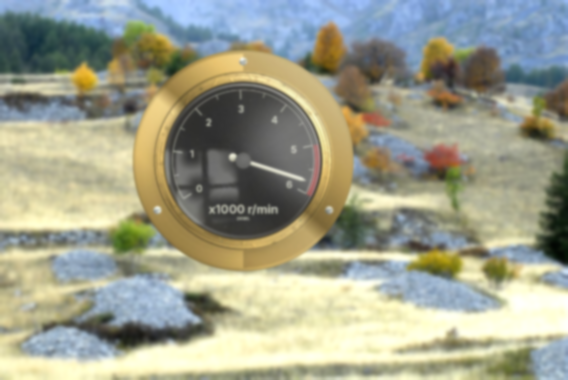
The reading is 5750 rpm
